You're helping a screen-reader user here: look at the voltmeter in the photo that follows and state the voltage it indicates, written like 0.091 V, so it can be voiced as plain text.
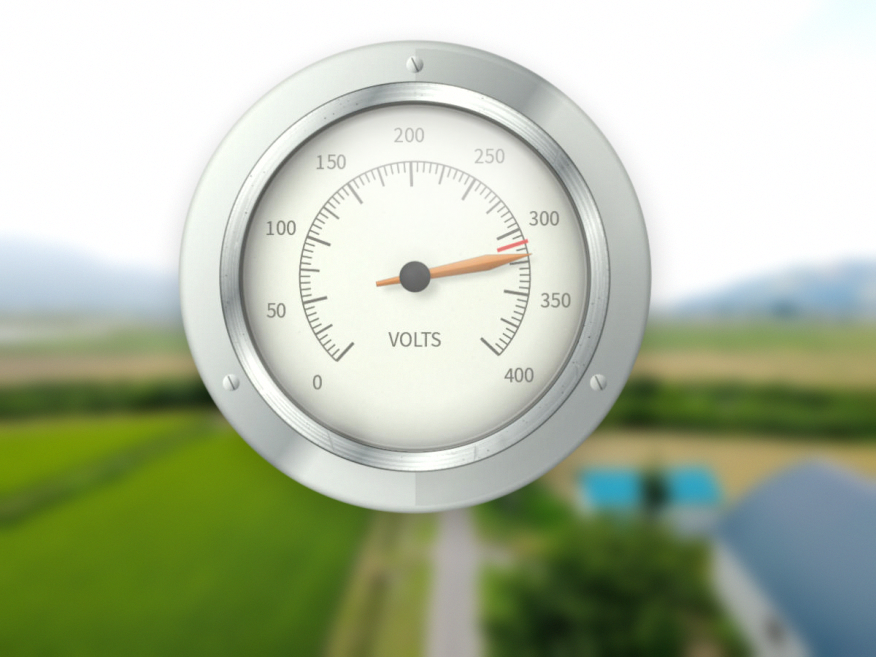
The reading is 320 V
